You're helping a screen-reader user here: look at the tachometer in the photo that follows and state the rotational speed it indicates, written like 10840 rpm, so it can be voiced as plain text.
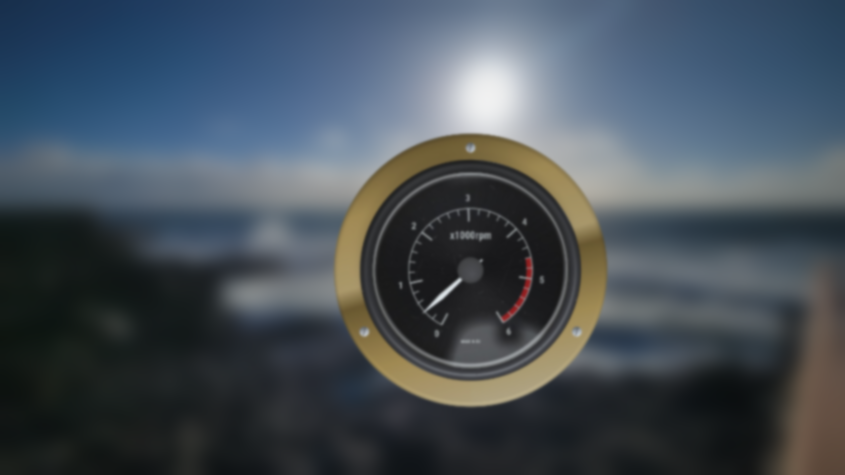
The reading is 400 rpm
